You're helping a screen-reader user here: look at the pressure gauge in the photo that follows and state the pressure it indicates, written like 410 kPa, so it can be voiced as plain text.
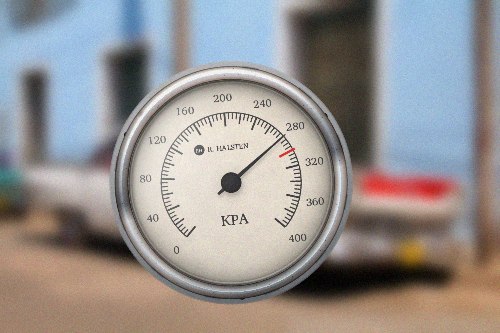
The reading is 280 kPa
